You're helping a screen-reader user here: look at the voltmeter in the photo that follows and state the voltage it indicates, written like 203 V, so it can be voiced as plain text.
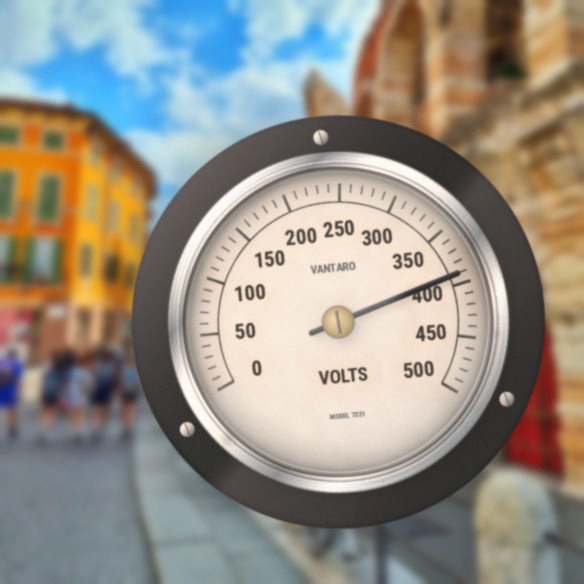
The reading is 390 V
